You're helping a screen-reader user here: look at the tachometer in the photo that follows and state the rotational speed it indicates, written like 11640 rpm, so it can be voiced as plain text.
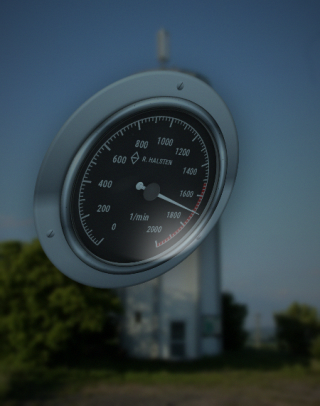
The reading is 1700 rpm
